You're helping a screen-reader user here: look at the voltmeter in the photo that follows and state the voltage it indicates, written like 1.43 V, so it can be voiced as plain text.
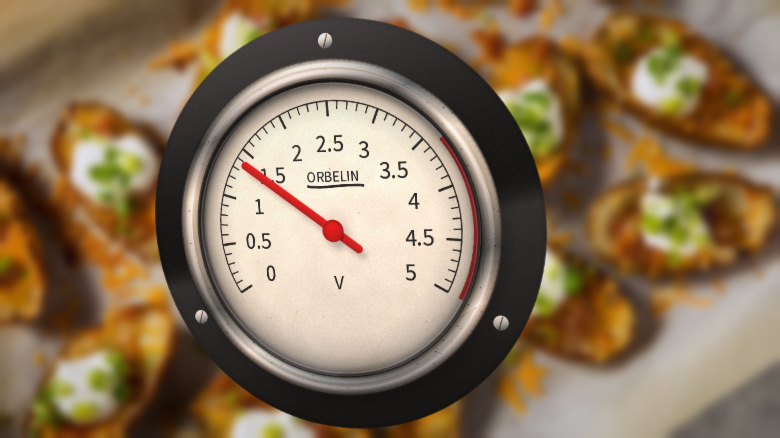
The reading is 1.4 V
